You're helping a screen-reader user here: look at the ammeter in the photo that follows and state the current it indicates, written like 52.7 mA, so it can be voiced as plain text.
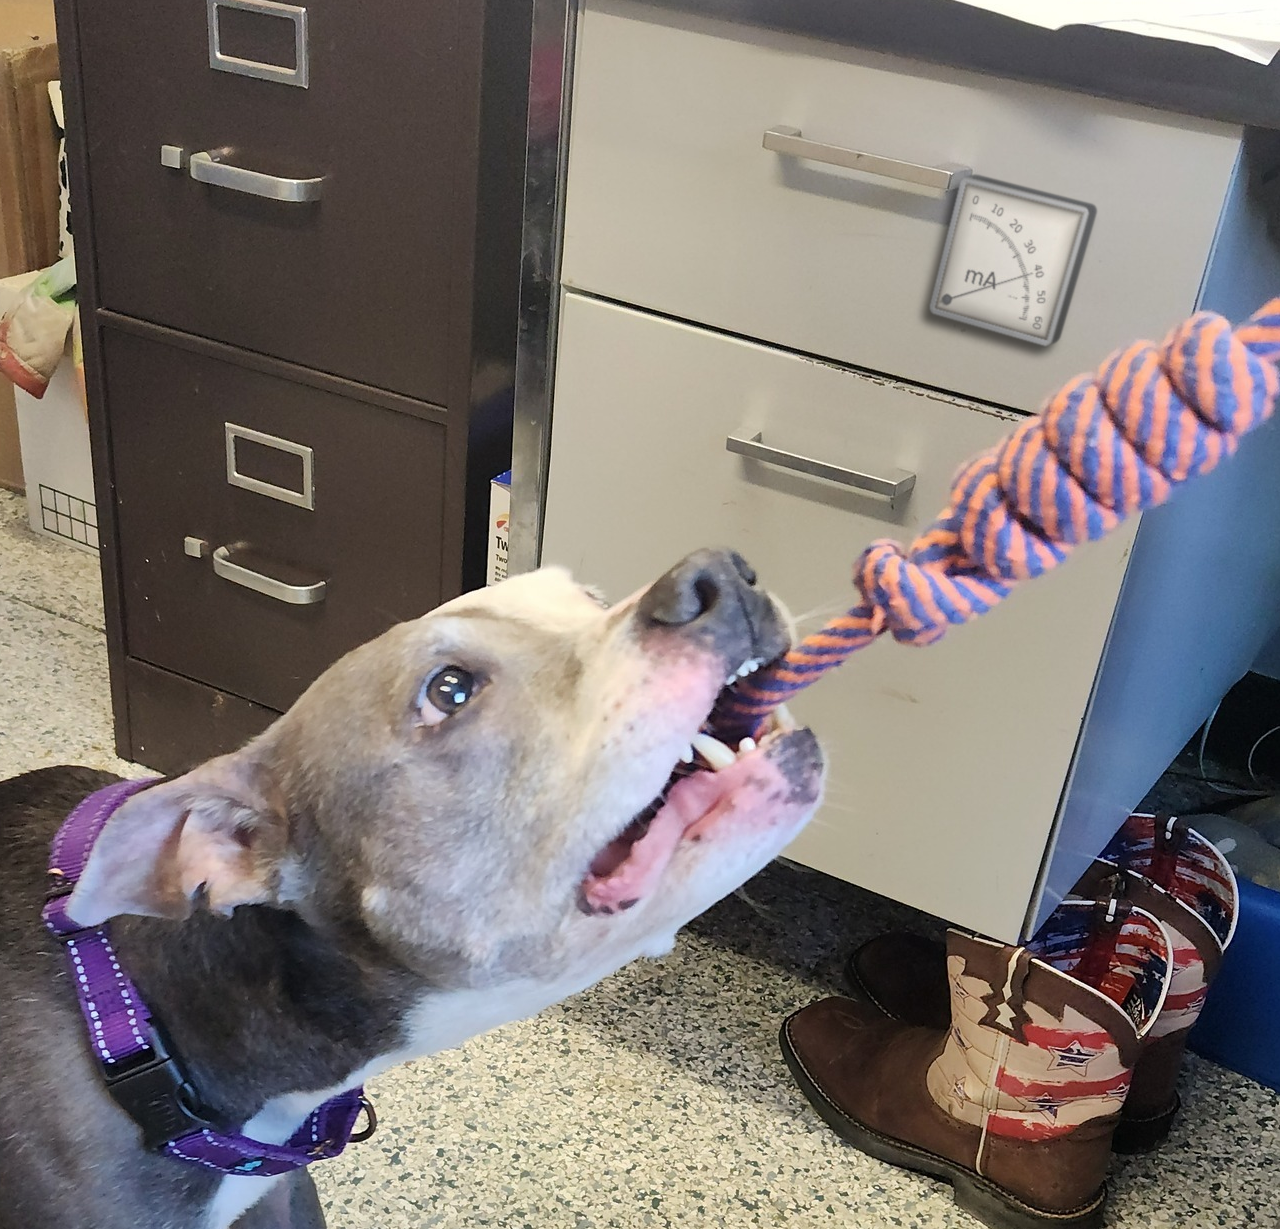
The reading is 40 mA
